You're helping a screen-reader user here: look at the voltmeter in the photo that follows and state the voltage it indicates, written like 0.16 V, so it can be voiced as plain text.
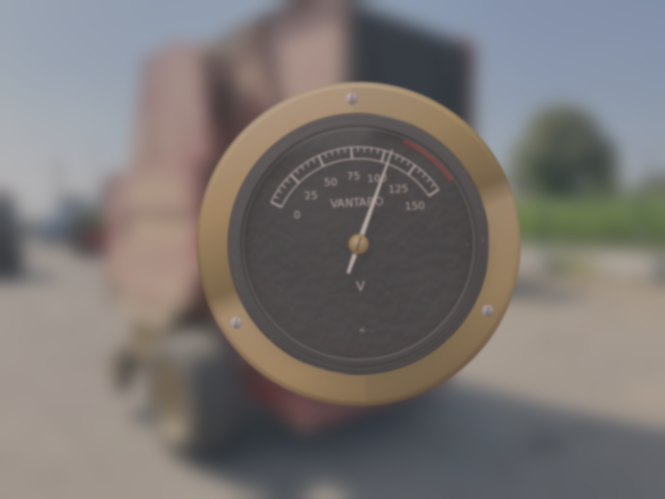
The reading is 105 V
